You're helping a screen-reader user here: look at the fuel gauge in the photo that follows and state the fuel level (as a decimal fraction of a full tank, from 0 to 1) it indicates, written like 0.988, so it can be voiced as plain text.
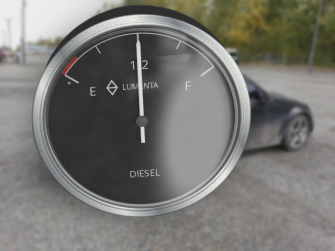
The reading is 0.5
